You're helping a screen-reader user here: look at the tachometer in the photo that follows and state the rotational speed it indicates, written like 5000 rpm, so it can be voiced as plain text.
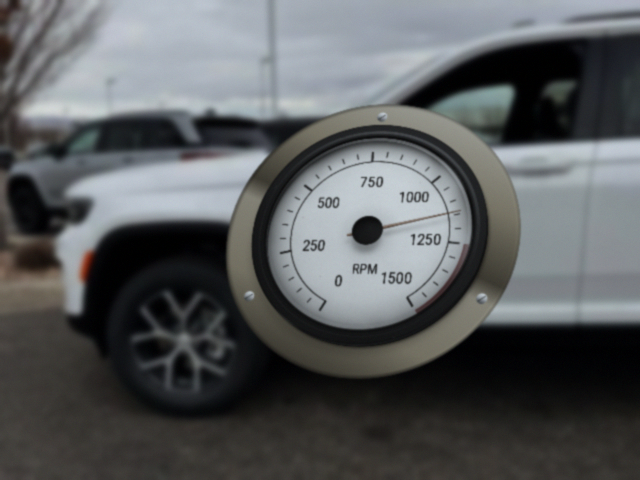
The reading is 1150 rpm
